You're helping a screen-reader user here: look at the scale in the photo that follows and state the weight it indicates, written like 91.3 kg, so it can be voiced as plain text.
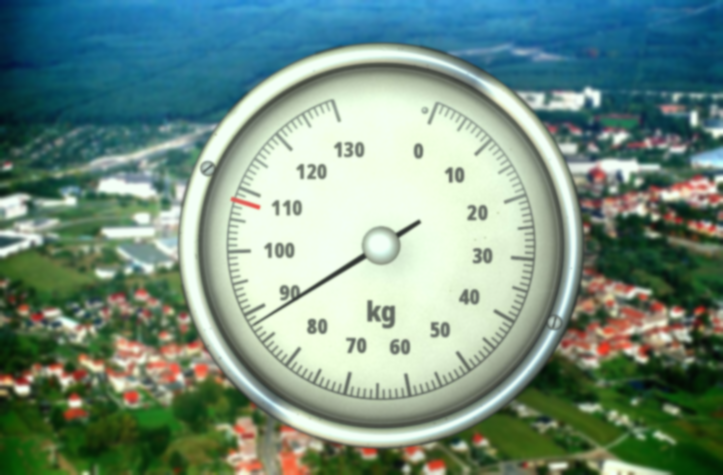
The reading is 88 kg
